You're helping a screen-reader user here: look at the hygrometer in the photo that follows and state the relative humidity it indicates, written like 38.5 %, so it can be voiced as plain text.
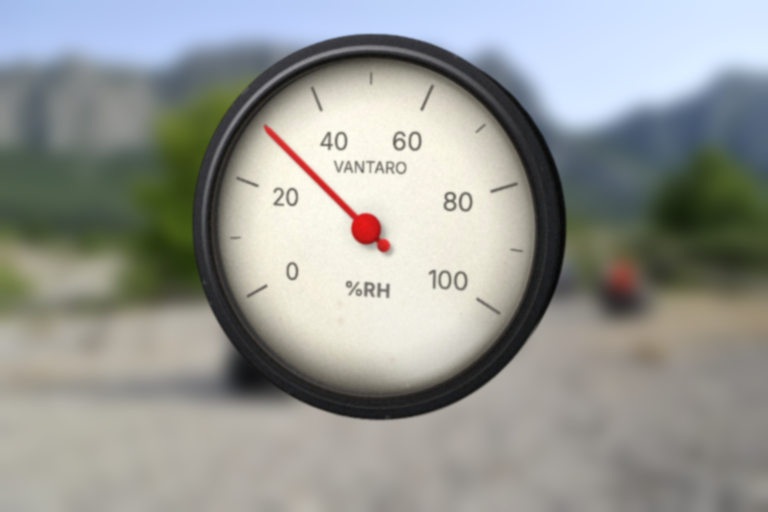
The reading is 30 %
